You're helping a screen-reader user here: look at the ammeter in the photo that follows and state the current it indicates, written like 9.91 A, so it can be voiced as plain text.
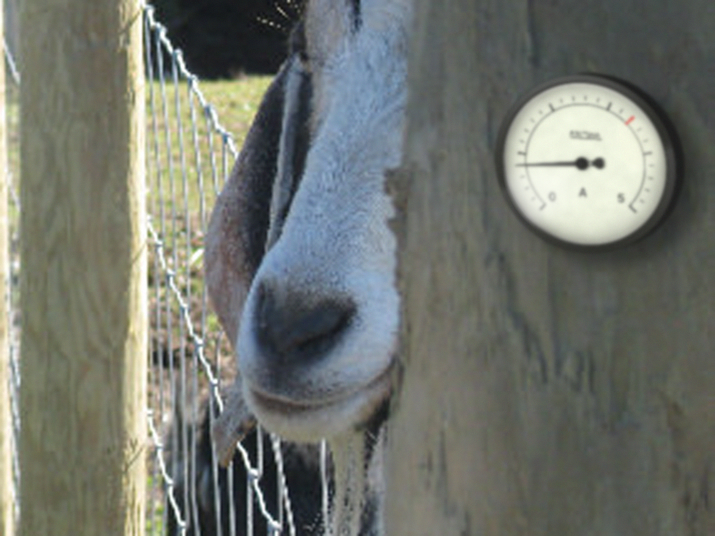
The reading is 0.8 A
